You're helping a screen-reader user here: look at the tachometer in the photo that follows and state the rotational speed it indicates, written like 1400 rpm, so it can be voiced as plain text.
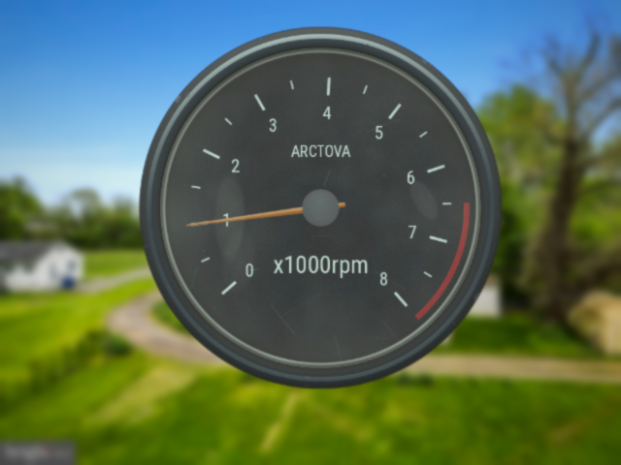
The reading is 1000 rpm
